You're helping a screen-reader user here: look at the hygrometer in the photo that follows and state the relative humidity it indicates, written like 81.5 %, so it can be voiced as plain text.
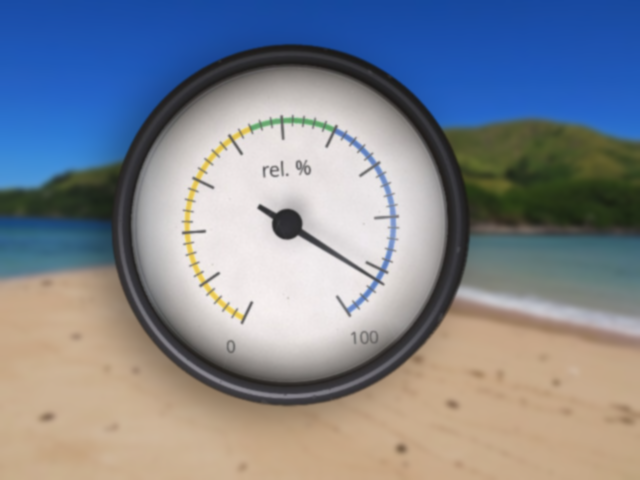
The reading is 92 %
